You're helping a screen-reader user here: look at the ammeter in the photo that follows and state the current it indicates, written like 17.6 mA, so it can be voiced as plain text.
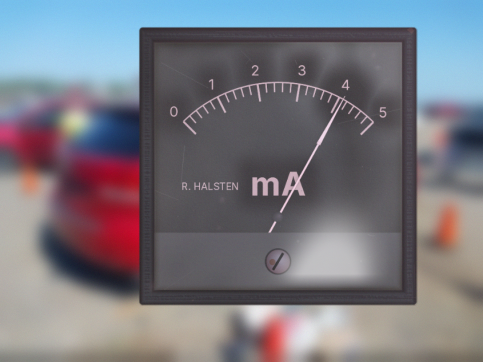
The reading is 4.1 mA
